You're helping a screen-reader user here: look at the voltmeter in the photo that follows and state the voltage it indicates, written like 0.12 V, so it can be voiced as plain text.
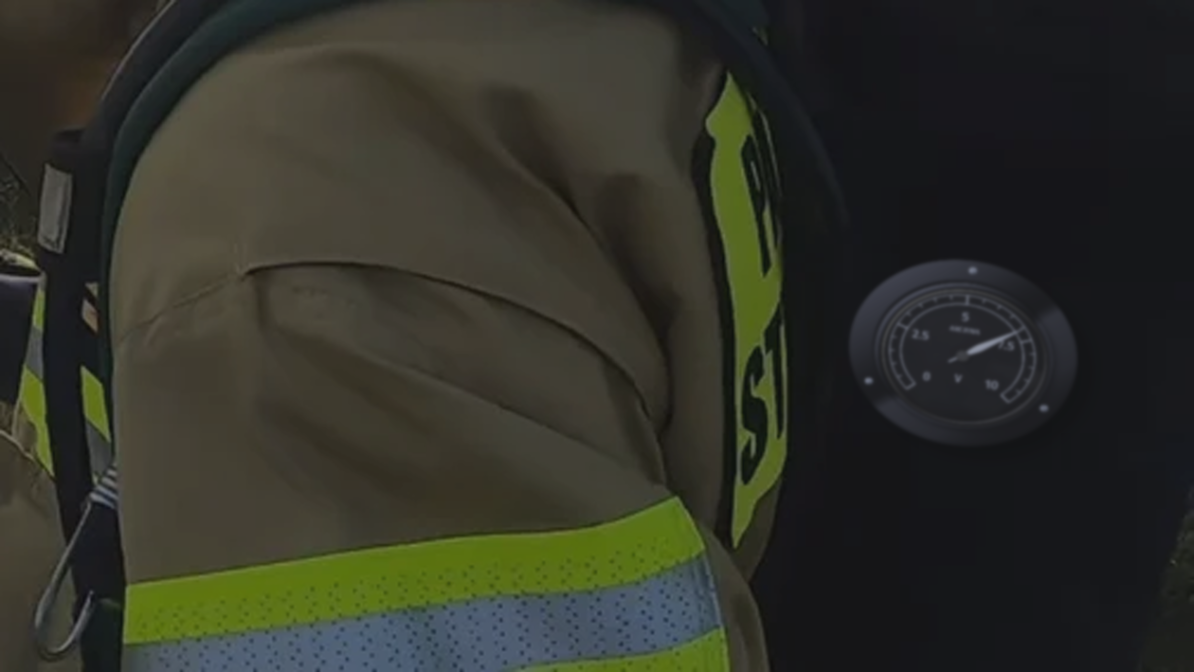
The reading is 7 V
